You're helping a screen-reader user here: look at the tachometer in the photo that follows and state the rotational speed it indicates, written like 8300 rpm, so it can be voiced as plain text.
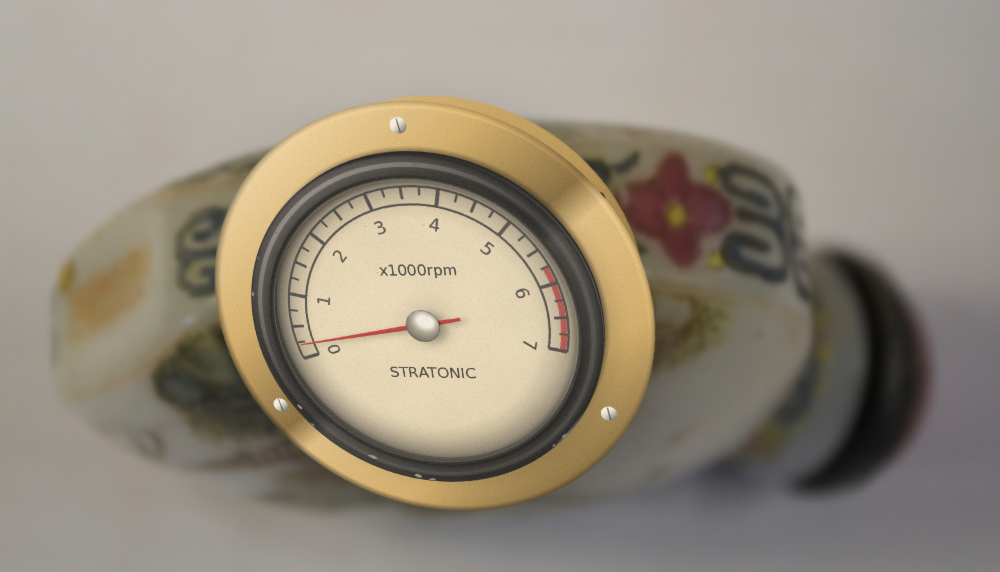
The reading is 250 rpm
